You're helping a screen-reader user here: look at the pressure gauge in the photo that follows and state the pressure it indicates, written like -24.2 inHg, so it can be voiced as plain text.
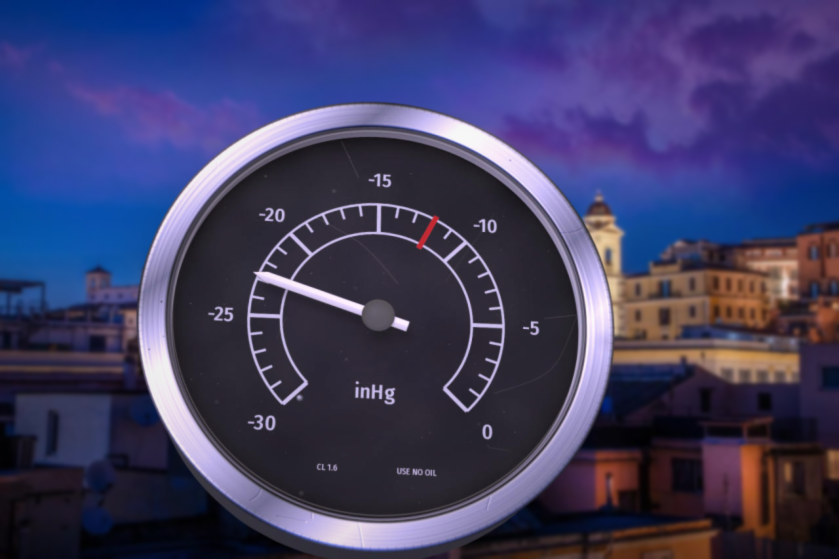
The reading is -23 inHg
